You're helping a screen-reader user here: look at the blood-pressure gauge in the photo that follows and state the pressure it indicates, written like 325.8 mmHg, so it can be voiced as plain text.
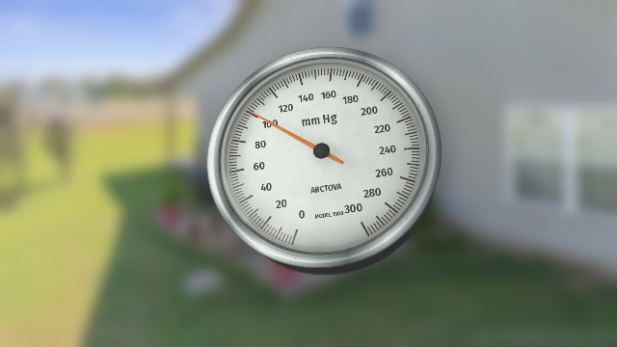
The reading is 100 mmHg
